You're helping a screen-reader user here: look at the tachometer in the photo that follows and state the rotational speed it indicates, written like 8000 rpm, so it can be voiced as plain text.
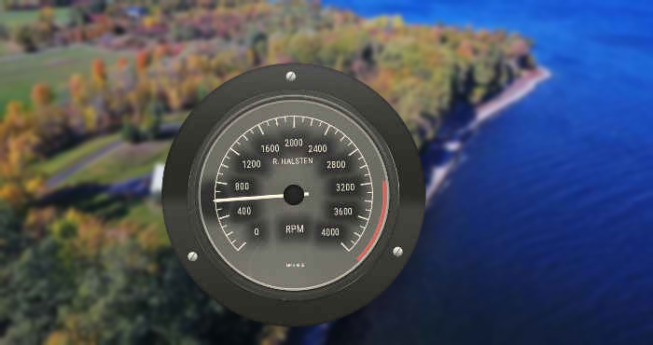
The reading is 600 rpm
